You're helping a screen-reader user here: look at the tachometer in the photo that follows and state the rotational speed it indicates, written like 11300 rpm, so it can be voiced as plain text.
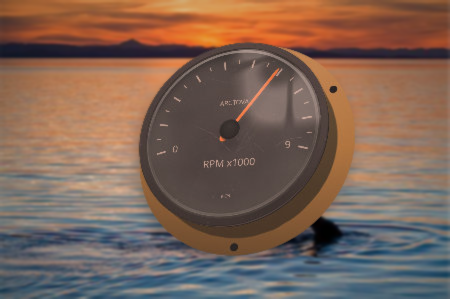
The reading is 6000 rpm
